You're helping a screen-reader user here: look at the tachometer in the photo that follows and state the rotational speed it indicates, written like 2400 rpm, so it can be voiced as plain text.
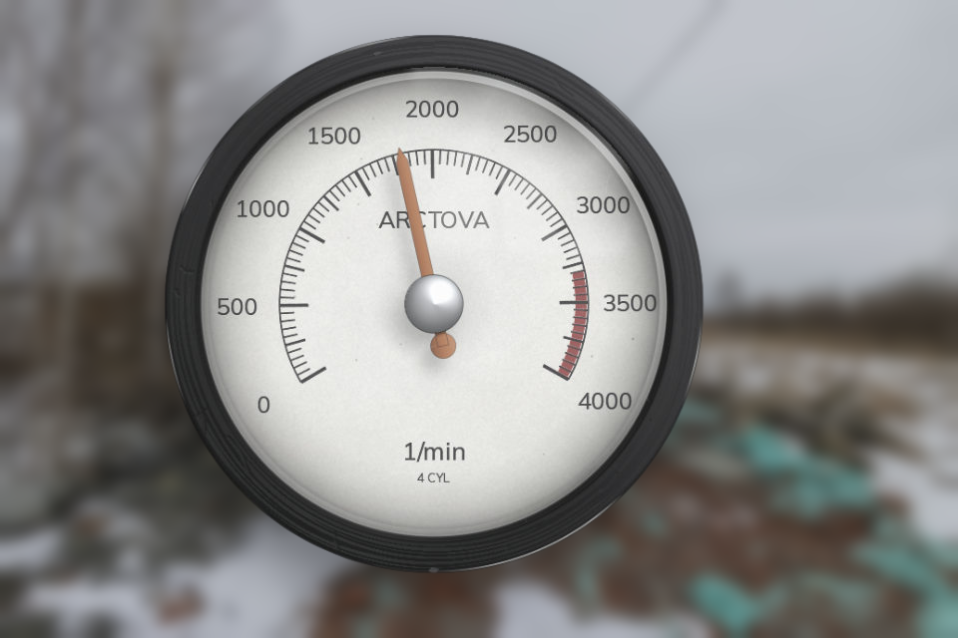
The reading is 1800 rpm
